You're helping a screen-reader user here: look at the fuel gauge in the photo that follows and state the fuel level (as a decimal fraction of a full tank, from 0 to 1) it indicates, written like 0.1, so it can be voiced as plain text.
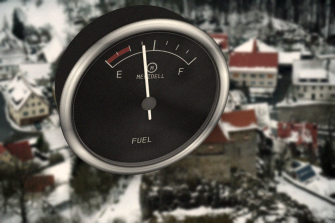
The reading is 0.375
